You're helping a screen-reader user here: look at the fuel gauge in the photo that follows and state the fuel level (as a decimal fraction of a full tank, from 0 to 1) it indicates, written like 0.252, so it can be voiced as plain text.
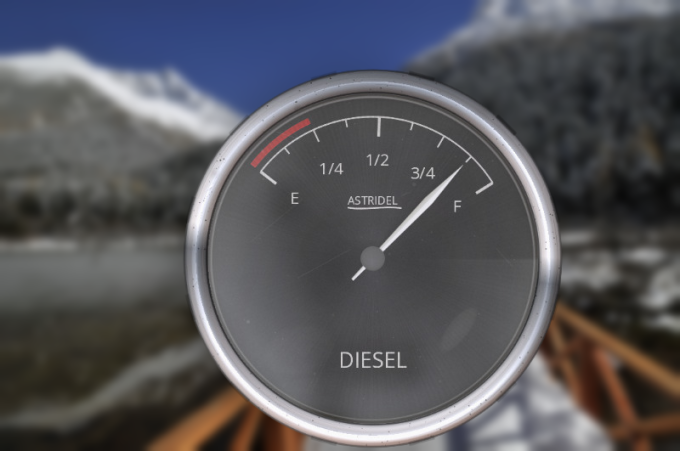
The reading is 0.875
